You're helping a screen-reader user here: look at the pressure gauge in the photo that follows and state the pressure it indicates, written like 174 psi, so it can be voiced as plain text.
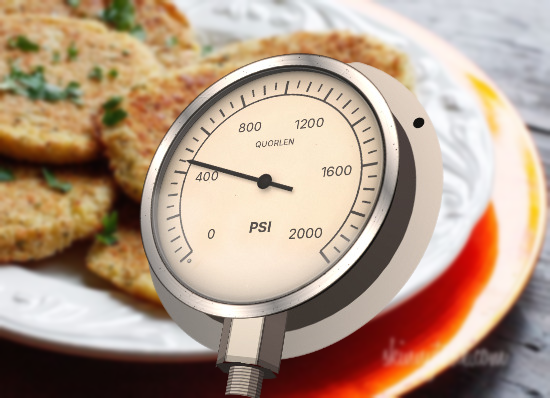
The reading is 450 psi
